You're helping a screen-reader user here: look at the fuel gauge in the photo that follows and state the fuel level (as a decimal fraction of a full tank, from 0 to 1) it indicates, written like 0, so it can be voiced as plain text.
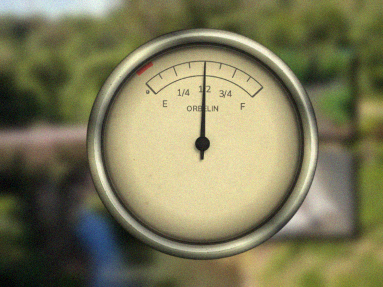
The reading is 0.5
